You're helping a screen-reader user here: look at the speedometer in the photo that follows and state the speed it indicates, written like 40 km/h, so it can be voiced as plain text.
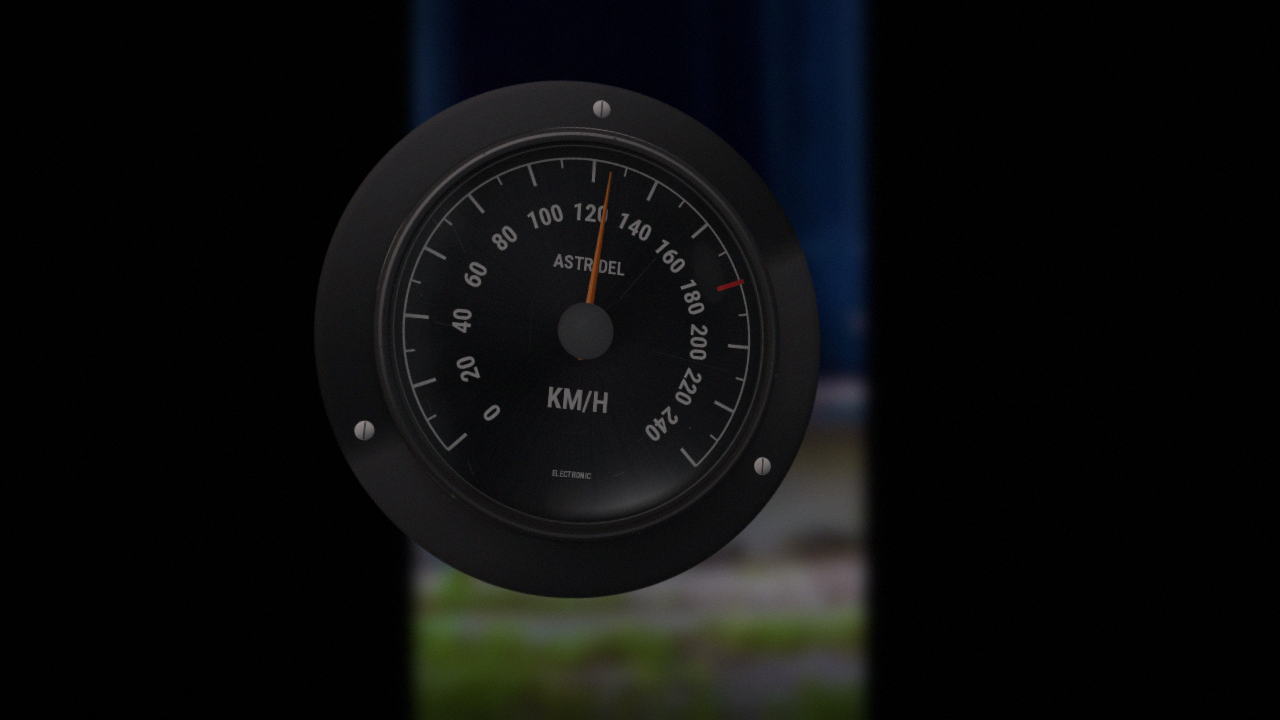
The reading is 125 km/h
